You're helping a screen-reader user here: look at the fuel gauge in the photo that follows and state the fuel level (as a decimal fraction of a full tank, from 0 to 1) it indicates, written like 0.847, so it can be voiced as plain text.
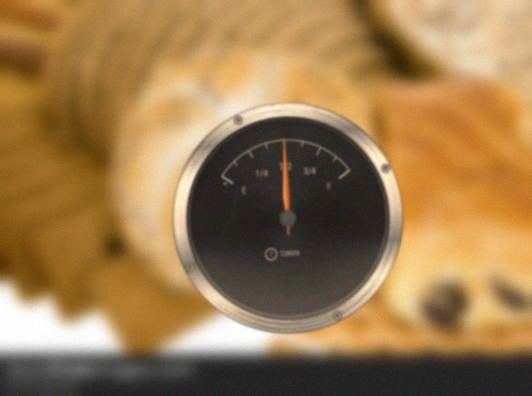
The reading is 0.5
